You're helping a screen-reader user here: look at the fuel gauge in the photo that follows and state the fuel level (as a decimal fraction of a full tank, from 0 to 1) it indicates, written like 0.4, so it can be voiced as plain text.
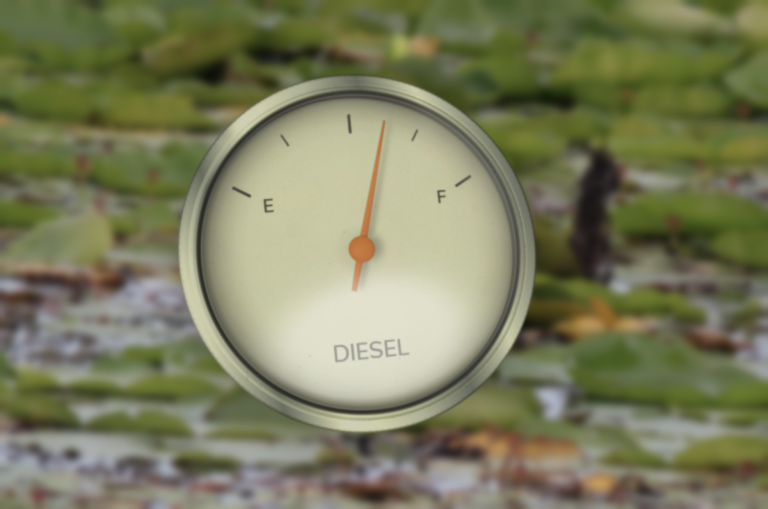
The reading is 0.625
